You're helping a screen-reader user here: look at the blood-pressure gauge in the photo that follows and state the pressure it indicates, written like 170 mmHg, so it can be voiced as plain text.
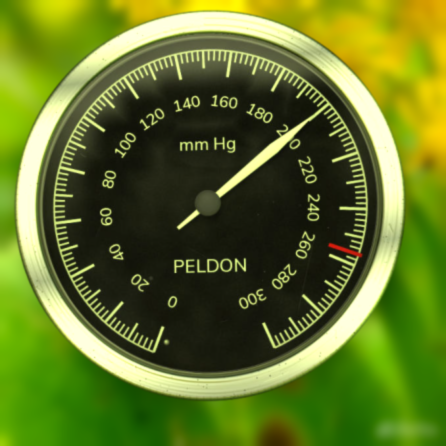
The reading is 200 mmHg
